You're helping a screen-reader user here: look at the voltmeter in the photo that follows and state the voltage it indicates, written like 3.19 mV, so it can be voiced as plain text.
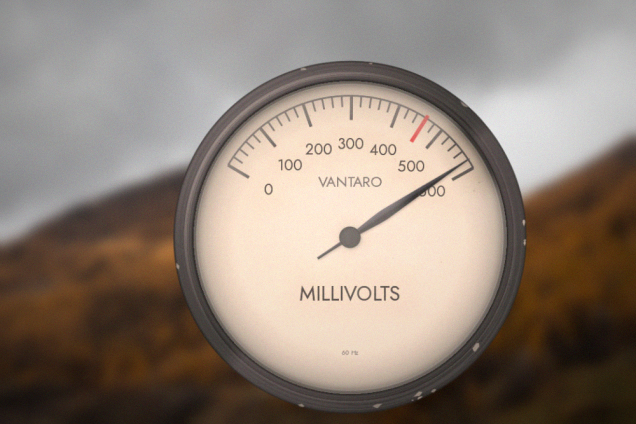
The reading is 580 mV
